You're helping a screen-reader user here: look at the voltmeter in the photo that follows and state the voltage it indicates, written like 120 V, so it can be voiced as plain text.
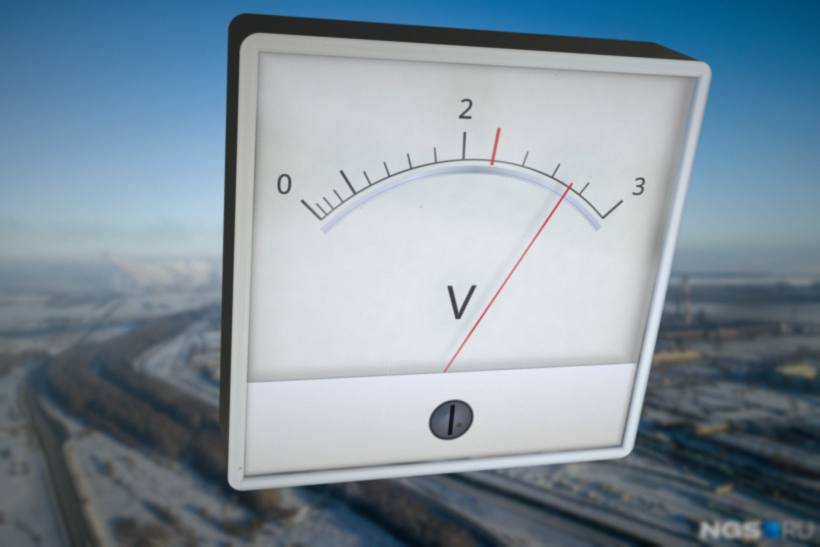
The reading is 2.7 V
